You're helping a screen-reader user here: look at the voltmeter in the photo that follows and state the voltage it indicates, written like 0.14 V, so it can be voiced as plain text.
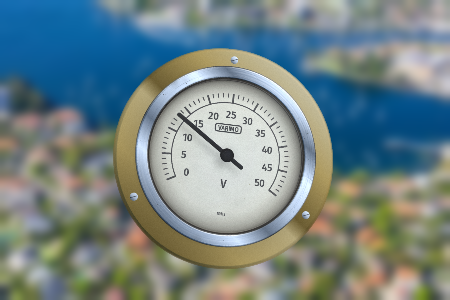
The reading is 13 V
